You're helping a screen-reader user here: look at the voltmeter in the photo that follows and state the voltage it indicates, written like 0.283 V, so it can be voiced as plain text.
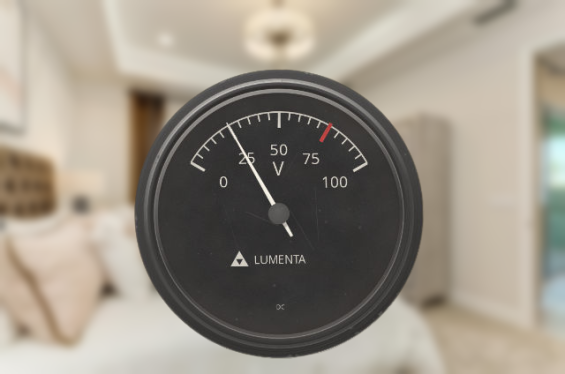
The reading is 25 V
